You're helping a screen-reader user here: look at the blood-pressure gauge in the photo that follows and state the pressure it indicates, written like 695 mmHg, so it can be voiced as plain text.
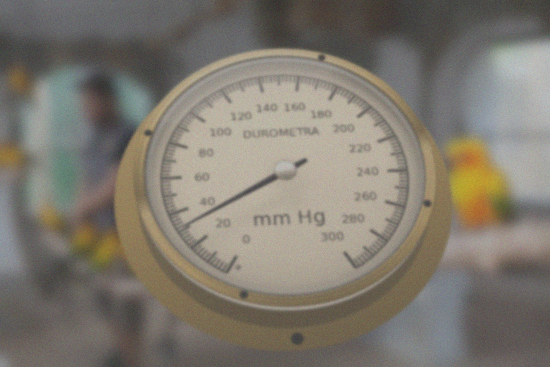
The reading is 30 mmHg
